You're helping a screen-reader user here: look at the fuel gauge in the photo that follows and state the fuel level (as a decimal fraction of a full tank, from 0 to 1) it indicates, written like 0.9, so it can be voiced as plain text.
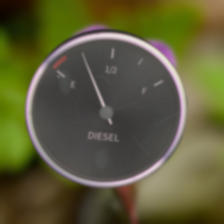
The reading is 0.25
